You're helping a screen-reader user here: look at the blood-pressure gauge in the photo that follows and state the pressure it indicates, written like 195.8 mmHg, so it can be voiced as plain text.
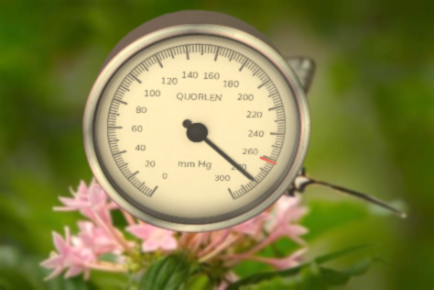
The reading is 280 mmHg
